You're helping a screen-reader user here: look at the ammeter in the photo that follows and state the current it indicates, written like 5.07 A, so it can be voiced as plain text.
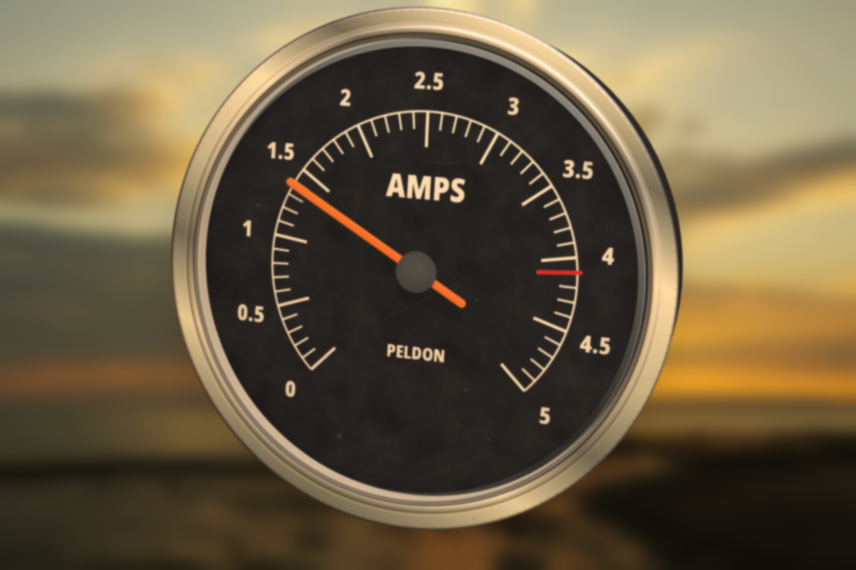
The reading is 1.4 A
